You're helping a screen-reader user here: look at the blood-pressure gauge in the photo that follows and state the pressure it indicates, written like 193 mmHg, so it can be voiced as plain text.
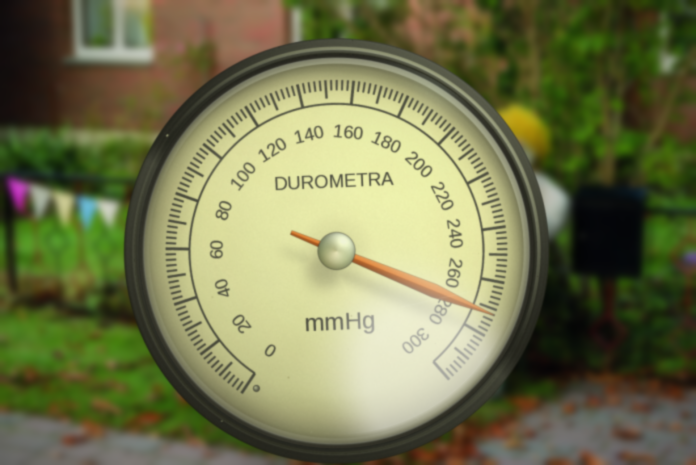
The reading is 272 mmHg
